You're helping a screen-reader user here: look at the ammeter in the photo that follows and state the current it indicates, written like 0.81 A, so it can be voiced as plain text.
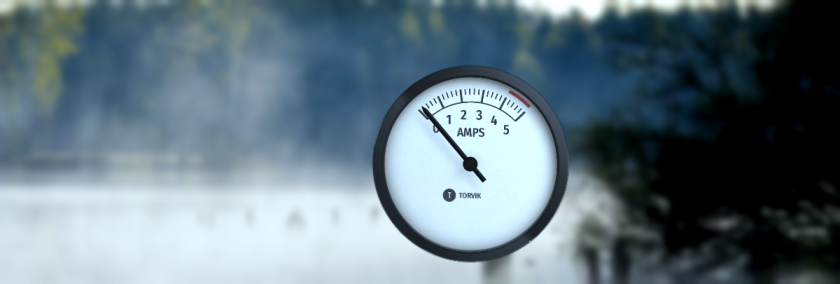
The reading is 0.2 A
